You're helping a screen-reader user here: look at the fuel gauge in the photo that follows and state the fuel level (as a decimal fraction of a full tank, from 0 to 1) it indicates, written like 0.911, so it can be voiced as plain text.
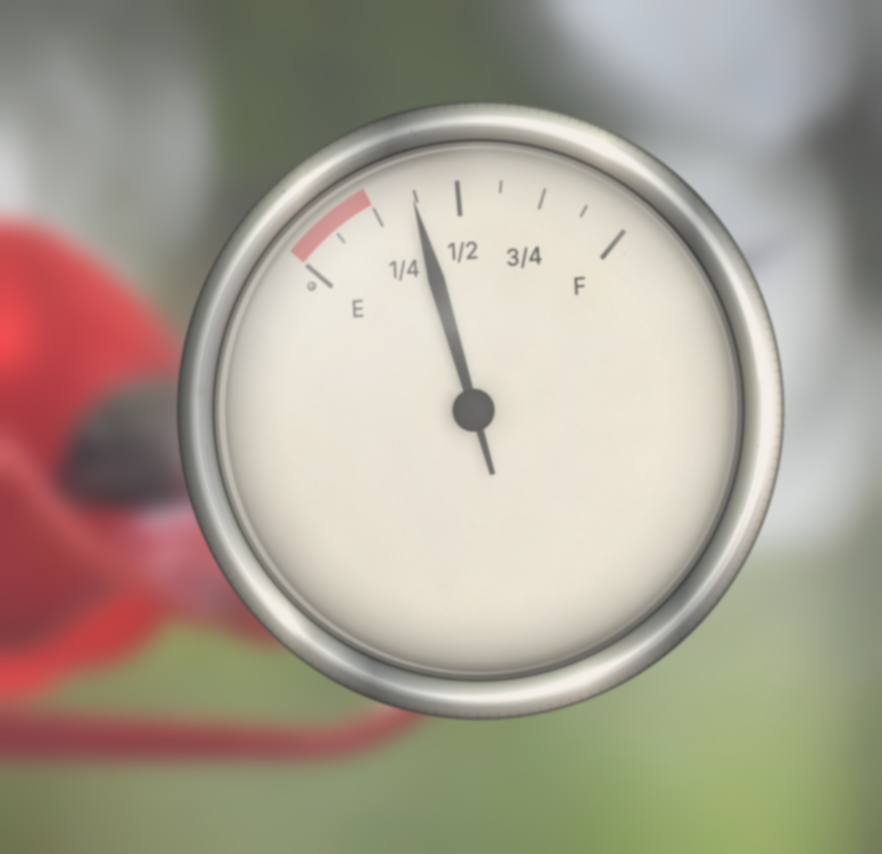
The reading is 0.375
